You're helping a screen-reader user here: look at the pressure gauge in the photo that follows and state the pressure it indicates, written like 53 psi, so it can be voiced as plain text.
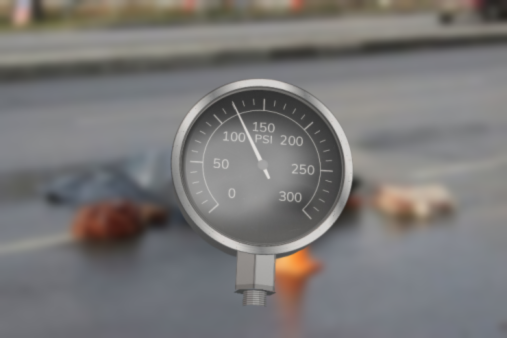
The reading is 120 psi
